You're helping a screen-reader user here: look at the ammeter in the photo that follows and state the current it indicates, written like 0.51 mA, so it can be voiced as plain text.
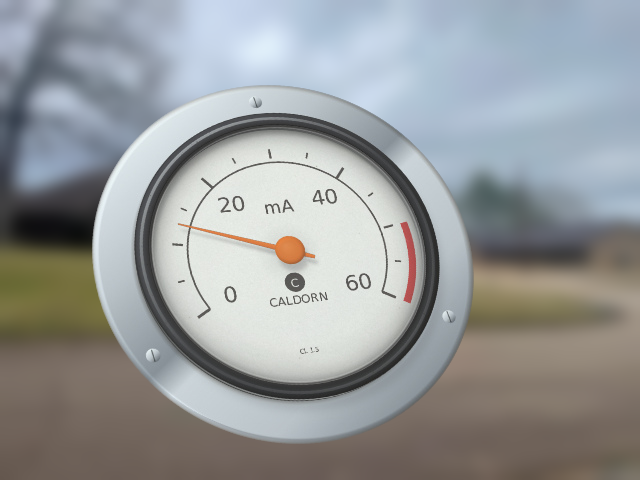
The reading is 12.5 mA
